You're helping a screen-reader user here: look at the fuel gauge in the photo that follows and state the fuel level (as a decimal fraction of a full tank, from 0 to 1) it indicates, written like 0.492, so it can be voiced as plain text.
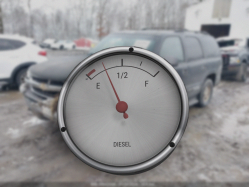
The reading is 0.25
